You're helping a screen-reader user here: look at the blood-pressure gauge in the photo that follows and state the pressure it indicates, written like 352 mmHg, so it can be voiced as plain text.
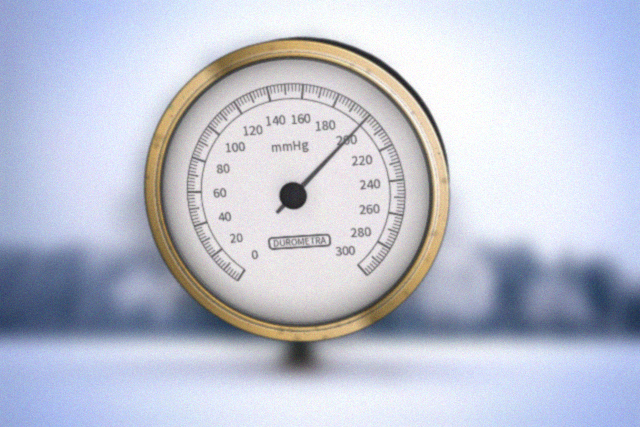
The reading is 200 mmHg
